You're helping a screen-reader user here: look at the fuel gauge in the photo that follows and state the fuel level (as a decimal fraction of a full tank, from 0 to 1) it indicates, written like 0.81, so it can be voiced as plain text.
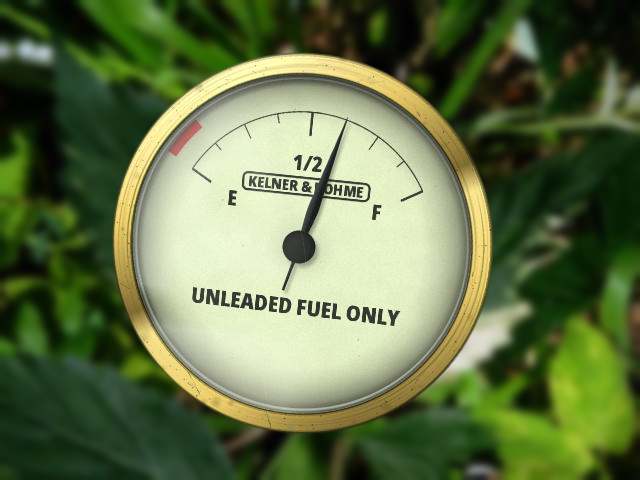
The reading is 0.625
